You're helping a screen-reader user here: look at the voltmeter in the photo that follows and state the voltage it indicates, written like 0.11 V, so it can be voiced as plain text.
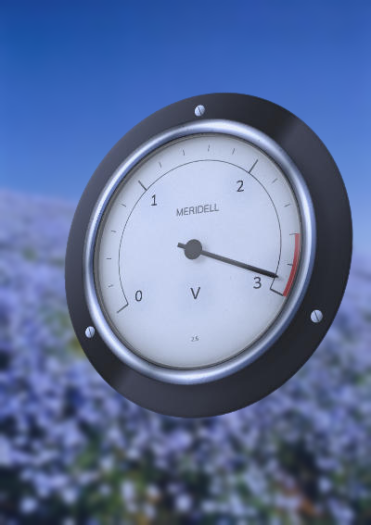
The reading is 2.9 V
